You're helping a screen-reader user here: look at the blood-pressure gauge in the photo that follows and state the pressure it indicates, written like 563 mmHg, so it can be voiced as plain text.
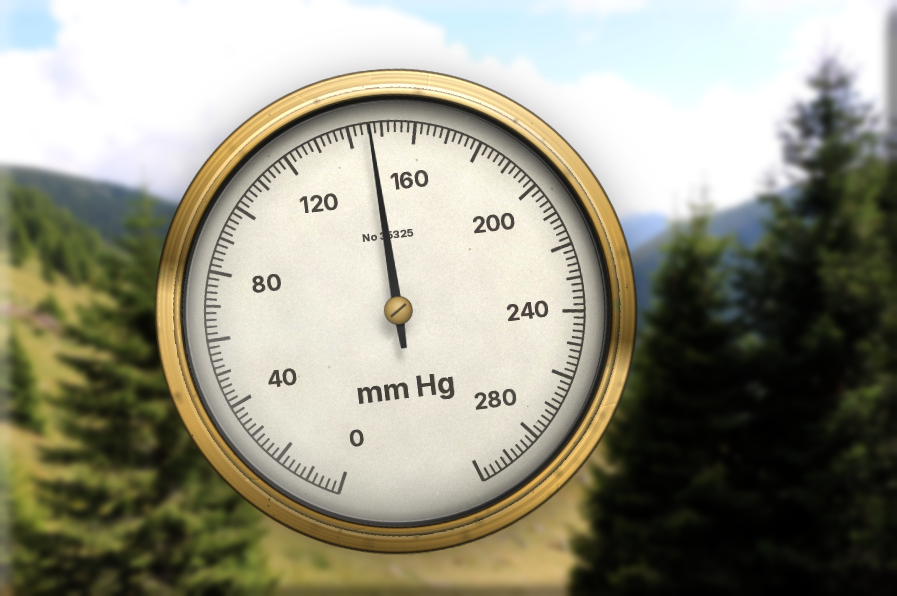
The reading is 146 mmHg
